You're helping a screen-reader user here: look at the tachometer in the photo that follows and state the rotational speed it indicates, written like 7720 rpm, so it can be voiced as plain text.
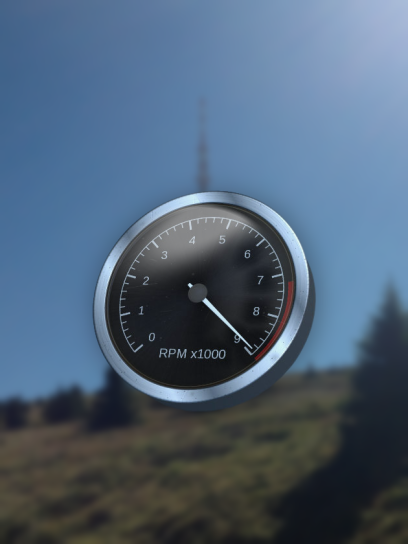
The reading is 8900 rpm
